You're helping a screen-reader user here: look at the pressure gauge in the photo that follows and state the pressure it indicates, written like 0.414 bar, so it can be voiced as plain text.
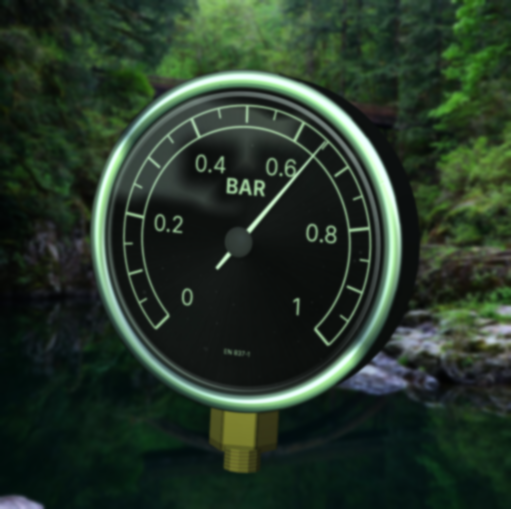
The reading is 0.65 bar
